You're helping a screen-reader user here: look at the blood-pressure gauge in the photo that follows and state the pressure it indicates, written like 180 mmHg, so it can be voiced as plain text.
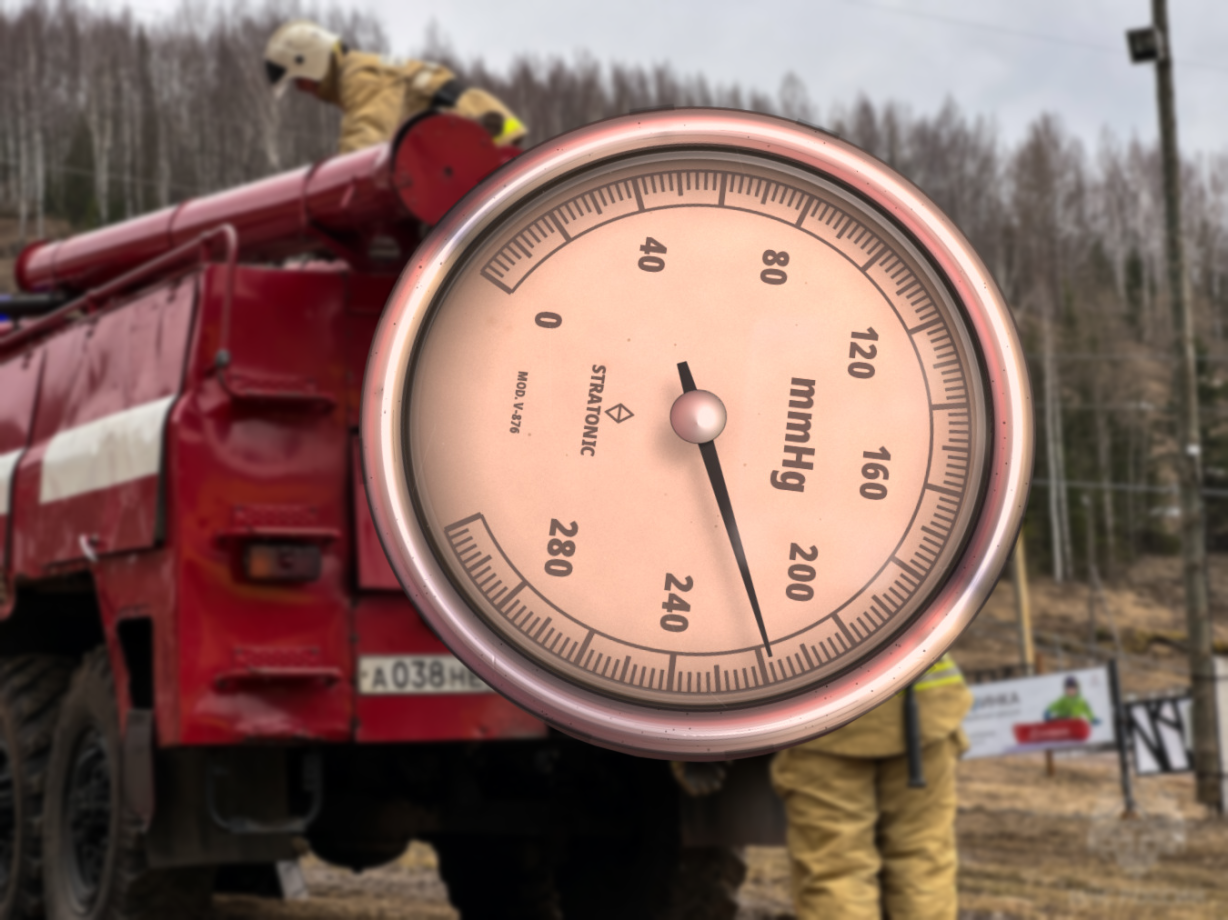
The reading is 218 mmHg
